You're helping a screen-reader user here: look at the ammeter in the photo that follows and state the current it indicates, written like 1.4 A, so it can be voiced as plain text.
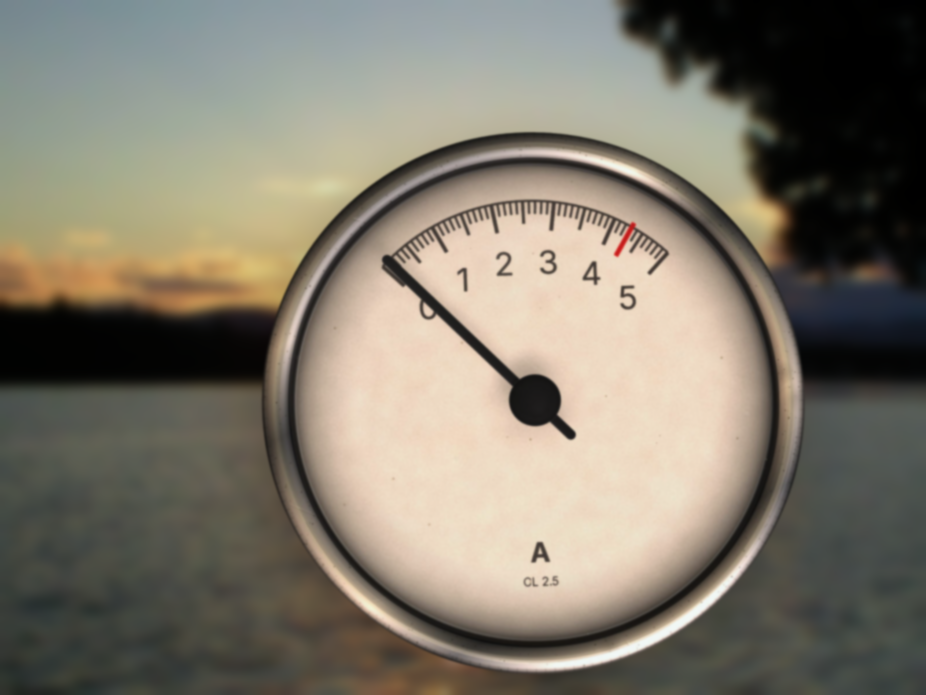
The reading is 0.1 A
